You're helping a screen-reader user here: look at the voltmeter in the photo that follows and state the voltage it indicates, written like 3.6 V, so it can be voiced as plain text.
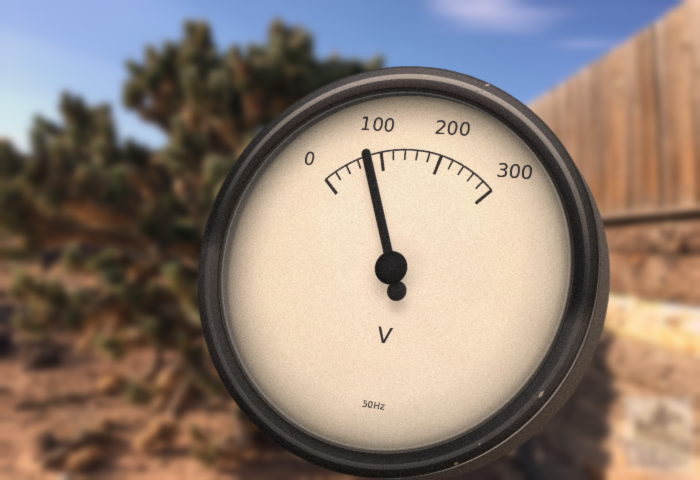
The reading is 80 V
